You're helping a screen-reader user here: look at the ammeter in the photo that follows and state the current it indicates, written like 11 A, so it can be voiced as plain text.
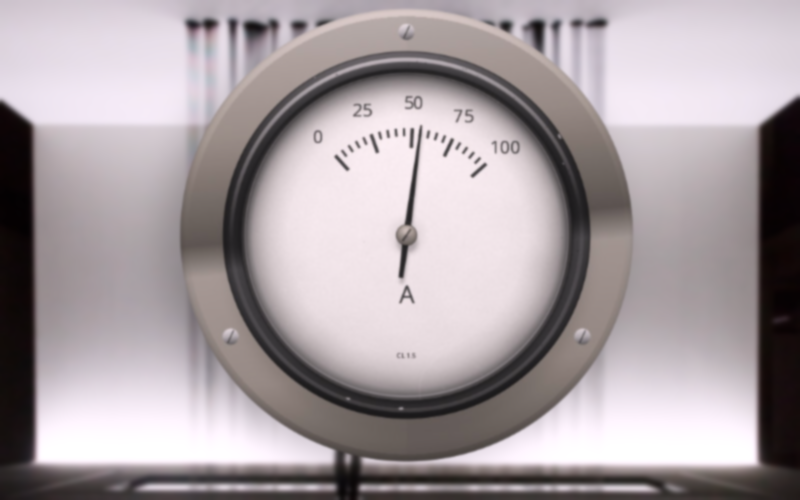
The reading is 55 A
